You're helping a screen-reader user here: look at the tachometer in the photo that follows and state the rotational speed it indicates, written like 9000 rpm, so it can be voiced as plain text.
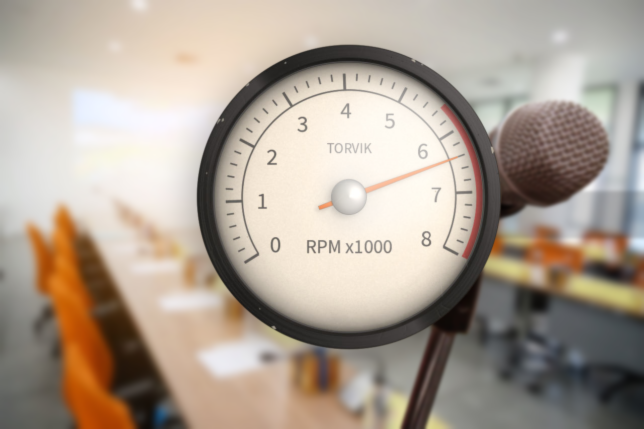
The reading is 6400 rpm
